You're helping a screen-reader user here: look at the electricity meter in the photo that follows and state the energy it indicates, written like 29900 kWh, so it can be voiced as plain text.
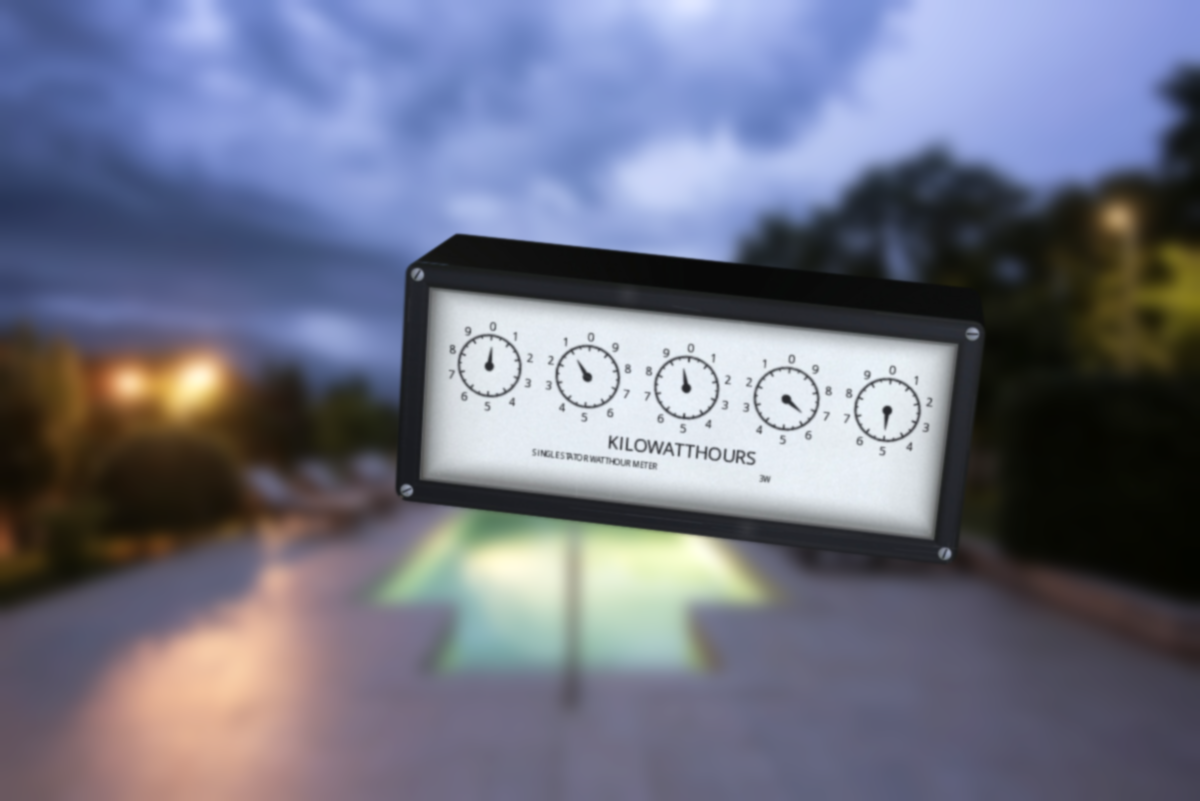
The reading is 965 kWh
